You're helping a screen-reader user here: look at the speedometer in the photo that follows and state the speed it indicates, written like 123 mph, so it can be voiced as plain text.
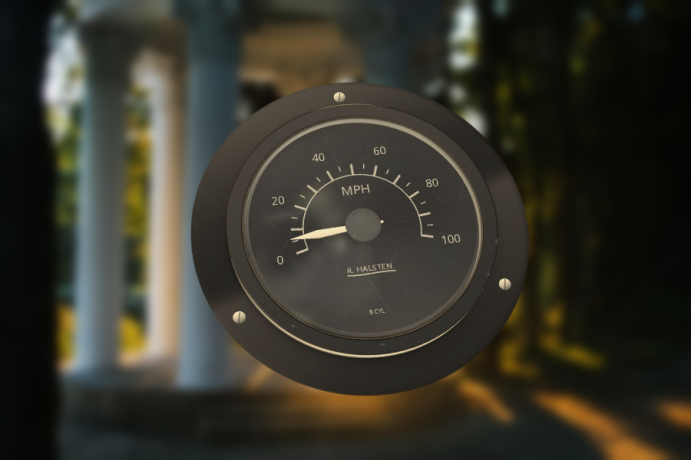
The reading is 5 mph
